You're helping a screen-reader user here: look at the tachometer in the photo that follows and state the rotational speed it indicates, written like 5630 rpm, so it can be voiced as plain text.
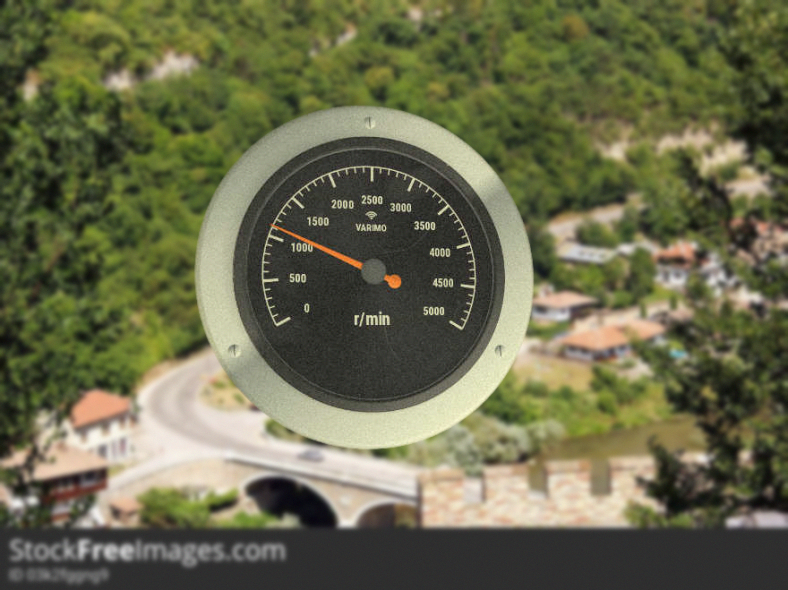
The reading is 1100 rpm
